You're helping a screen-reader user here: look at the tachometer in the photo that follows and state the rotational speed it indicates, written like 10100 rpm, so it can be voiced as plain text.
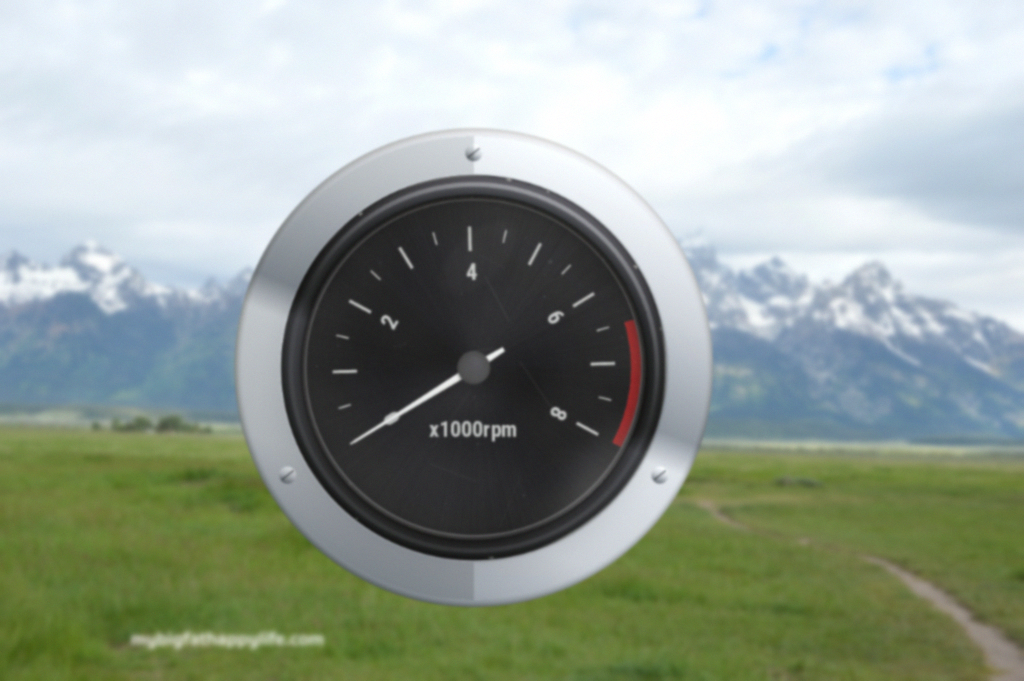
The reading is 0 rpm
